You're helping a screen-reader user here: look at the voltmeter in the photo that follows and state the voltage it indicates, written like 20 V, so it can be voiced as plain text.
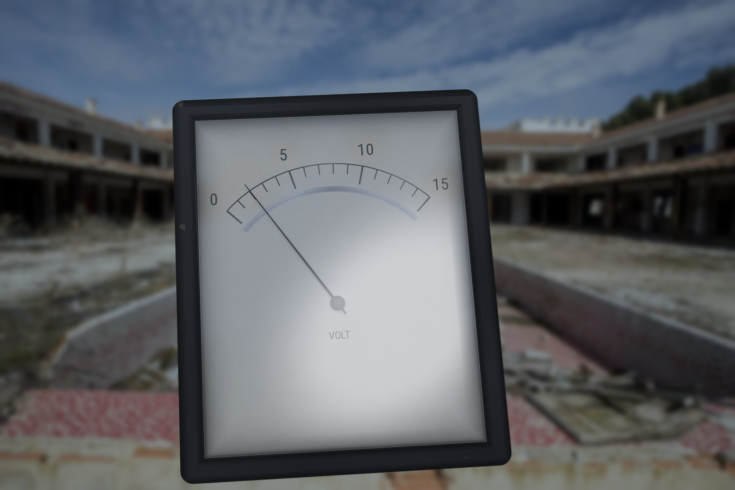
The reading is 2 V
